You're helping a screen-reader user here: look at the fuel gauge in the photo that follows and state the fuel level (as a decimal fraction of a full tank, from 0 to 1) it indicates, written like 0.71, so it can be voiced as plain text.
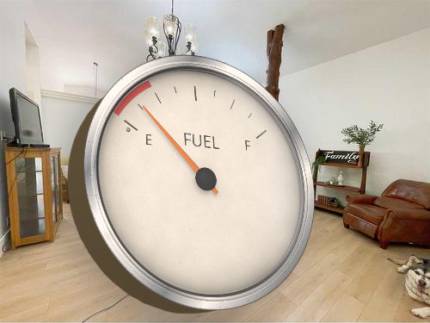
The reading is 0.125
